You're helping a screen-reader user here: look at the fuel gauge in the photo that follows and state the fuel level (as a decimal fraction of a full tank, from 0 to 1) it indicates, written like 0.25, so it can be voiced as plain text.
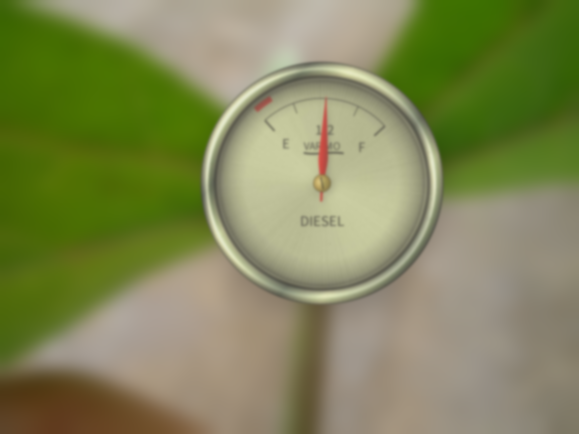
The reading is 0.5
